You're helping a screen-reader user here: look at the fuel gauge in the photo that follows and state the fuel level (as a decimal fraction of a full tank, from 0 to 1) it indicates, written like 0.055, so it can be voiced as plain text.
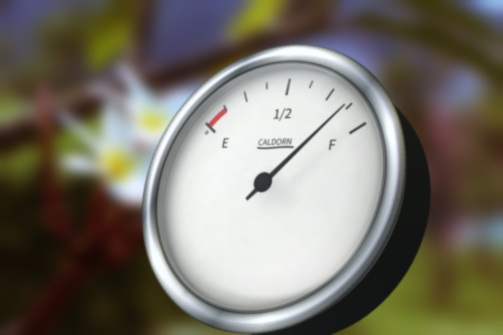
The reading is 0.875
